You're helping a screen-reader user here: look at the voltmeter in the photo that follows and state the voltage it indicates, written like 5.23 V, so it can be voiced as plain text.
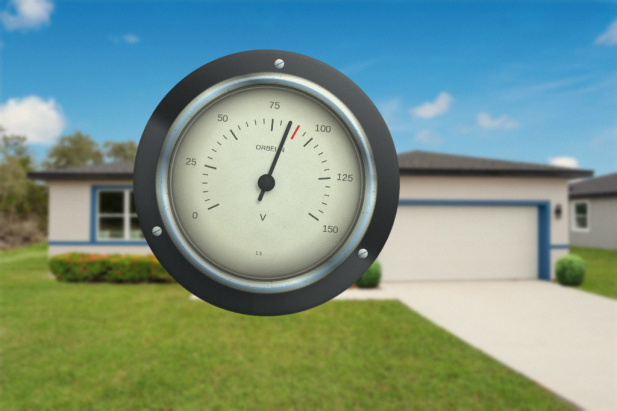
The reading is 85 V
